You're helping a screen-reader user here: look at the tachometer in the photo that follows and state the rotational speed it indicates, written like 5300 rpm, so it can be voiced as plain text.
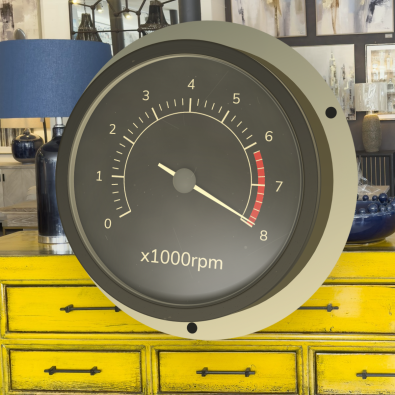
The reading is 7900 rpm
